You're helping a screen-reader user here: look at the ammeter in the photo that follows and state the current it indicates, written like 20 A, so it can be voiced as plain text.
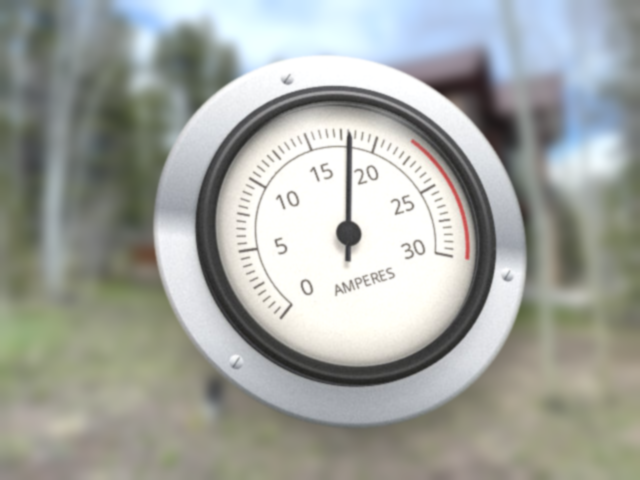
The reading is 18 A
